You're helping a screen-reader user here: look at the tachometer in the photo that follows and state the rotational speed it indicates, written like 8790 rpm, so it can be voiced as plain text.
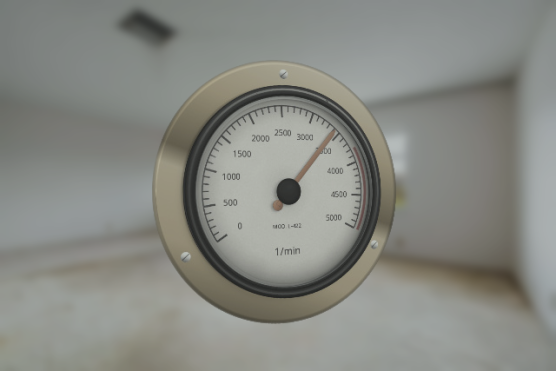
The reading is 3400 rpm
